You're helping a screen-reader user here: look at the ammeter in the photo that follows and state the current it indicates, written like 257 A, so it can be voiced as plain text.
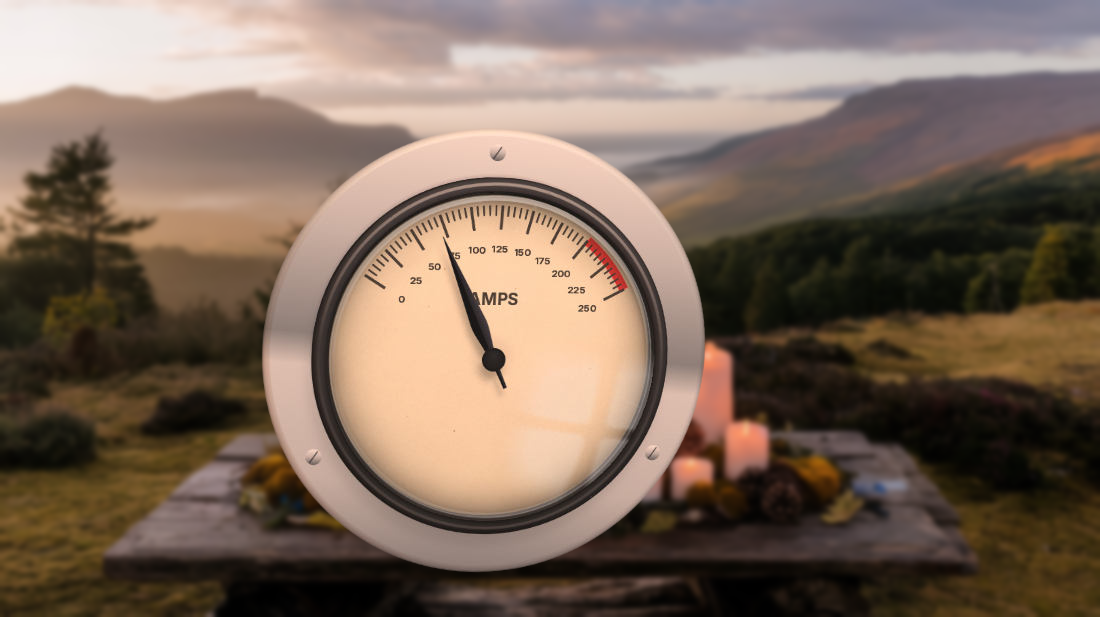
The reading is 70 A
